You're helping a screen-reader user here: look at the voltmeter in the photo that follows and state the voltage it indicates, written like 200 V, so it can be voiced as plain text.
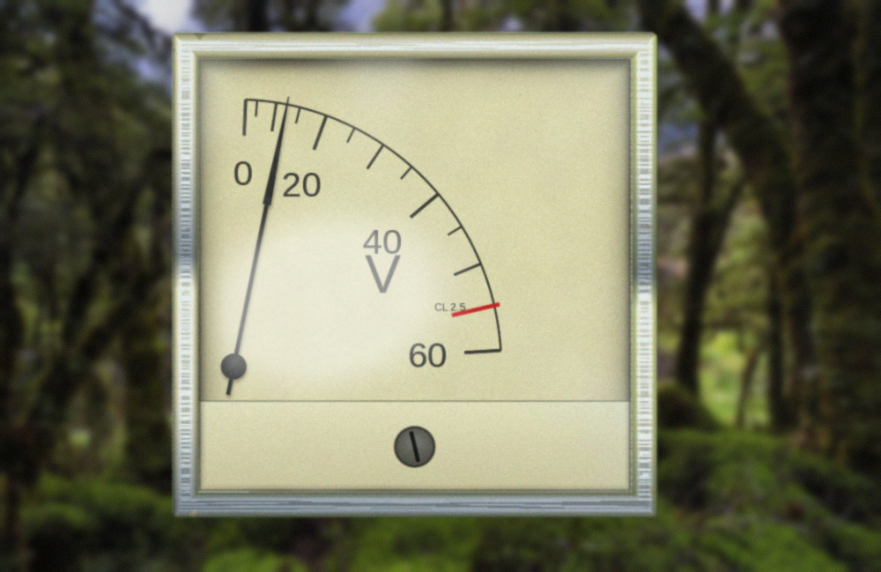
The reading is 12.5 V
